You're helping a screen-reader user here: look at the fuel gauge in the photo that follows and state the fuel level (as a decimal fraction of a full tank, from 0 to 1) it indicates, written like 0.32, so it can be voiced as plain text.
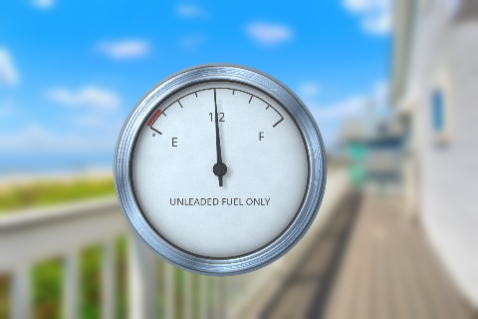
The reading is 0.5
